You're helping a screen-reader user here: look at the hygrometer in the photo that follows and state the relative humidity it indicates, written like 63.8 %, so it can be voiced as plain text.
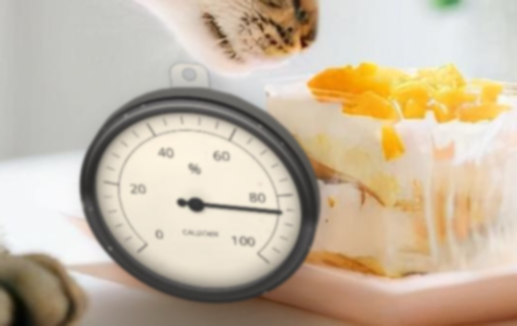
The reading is 84 %
